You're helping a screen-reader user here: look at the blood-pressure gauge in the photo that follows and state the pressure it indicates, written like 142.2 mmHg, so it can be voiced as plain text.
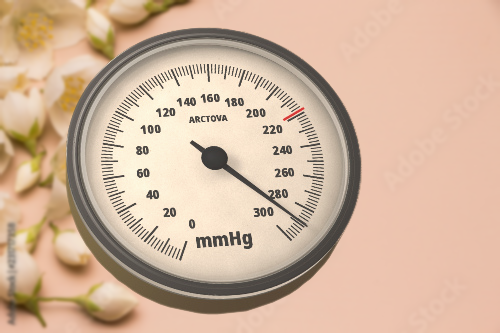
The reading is 290 mmHg
